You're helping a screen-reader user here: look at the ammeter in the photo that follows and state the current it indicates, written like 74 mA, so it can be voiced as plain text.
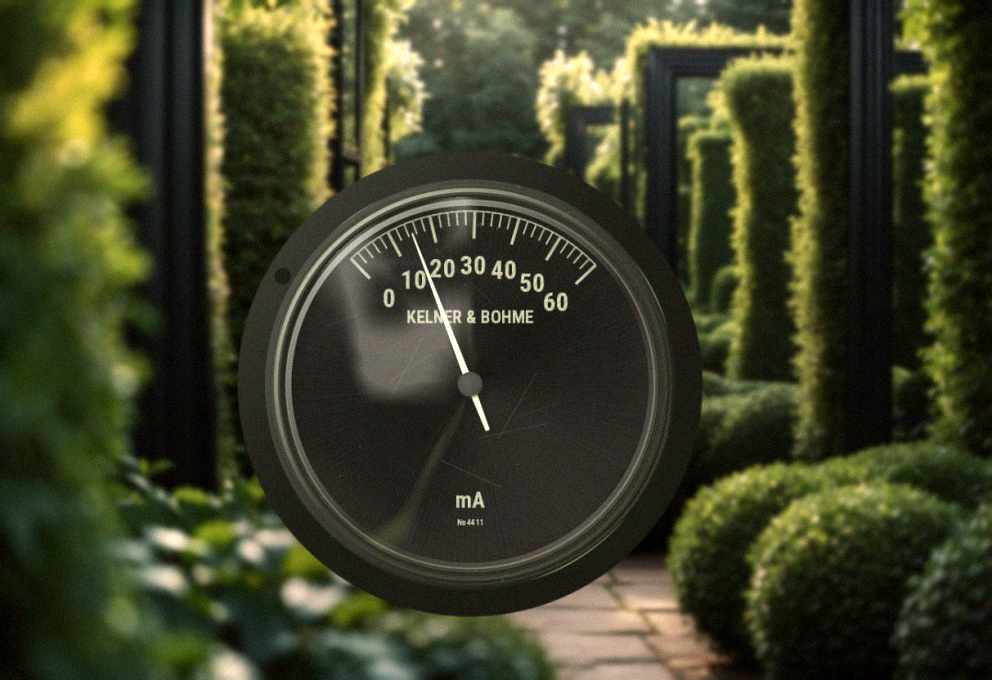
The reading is 15 mA
